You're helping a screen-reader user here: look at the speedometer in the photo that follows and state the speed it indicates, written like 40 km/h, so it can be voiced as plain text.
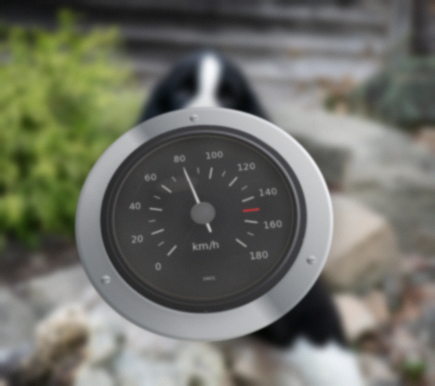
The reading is 80 km/h
